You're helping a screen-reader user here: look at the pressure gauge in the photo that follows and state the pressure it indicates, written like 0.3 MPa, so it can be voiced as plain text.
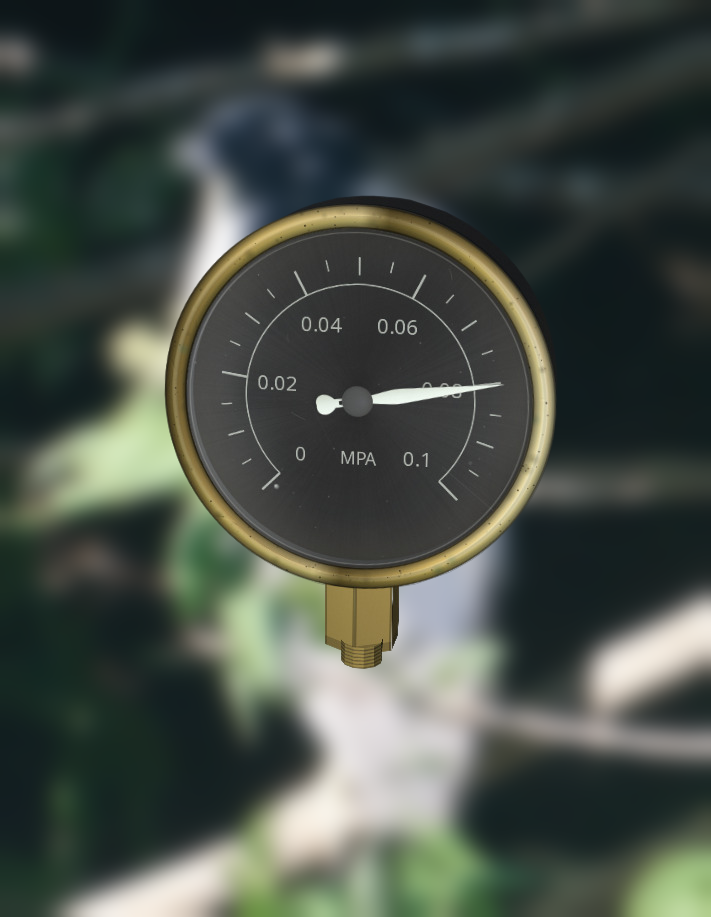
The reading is 0.08 MPa
